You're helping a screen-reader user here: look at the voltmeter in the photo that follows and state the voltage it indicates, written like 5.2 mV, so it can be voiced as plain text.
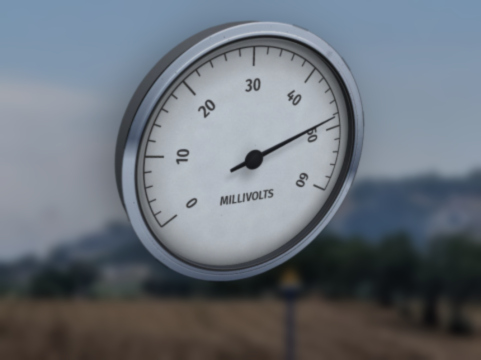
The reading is 48 mV
